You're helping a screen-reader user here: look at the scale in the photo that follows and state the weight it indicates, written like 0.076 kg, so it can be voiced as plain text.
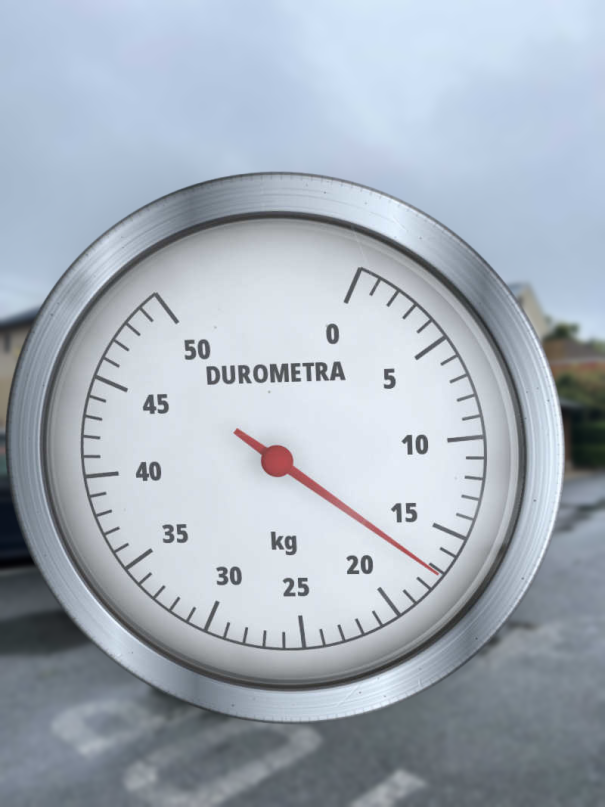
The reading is 17 kg
